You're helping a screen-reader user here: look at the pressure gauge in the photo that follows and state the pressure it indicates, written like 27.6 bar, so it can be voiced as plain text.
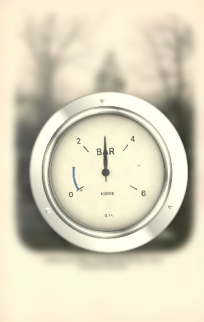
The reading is 3 bar
